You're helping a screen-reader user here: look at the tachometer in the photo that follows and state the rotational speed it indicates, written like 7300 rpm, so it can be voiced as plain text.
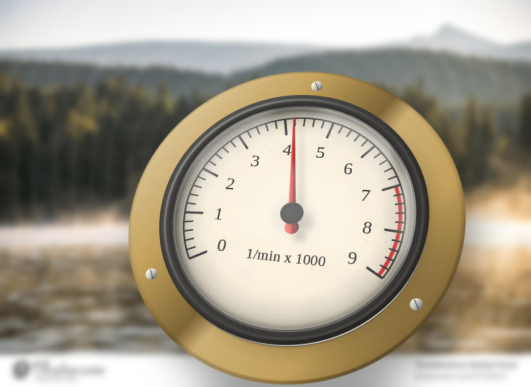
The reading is 4200 rpm
